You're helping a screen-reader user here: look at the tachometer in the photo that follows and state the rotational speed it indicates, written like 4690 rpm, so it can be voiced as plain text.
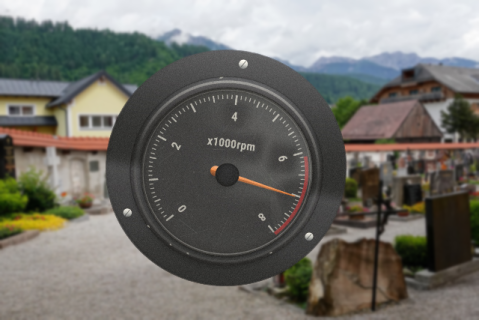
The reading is 7000 rpm
